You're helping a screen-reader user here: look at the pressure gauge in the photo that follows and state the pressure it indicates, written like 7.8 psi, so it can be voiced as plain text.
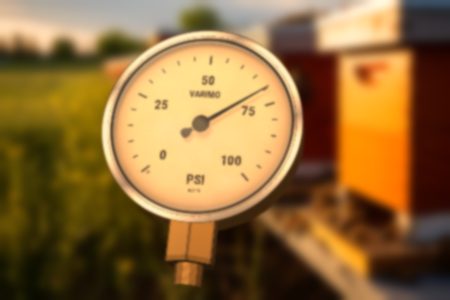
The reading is 70 psi
